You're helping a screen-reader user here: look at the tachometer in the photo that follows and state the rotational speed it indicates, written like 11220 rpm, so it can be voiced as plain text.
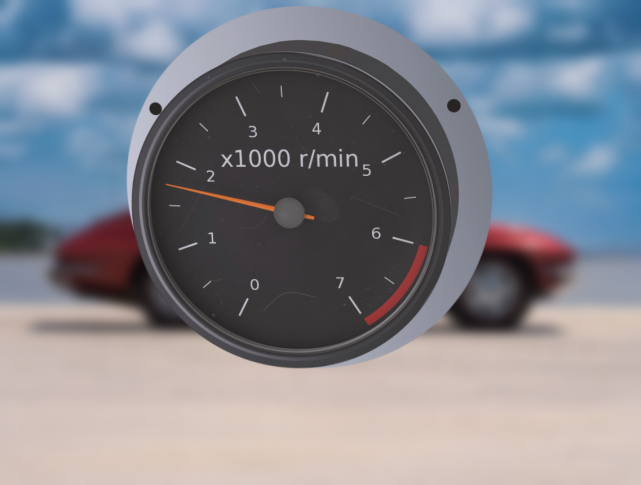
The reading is 1750 rpm
